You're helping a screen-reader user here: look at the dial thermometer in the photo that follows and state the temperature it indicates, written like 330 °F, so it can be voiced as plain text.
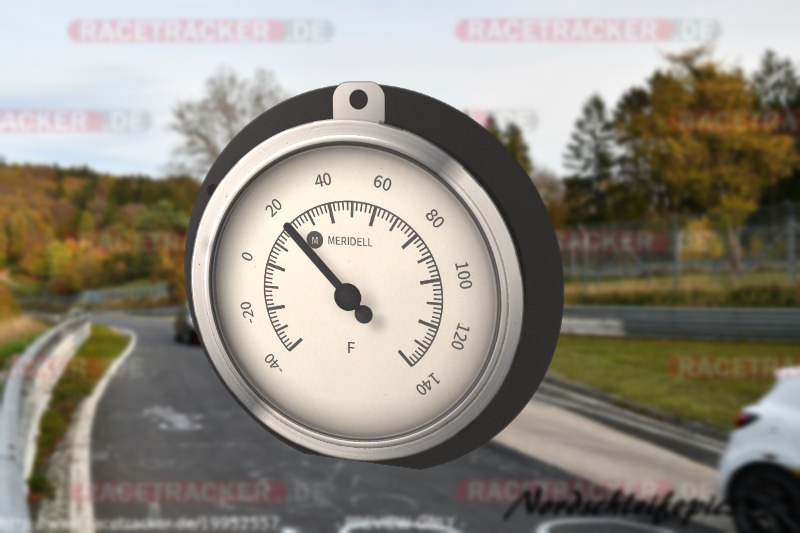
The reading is 20 °F
